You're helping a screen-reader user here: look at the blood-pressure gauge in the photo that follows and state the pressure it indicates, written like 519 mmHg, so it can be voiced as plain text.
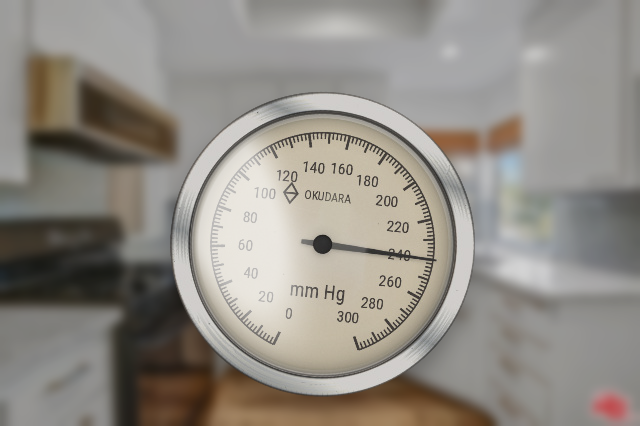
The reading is 240 mmHg
